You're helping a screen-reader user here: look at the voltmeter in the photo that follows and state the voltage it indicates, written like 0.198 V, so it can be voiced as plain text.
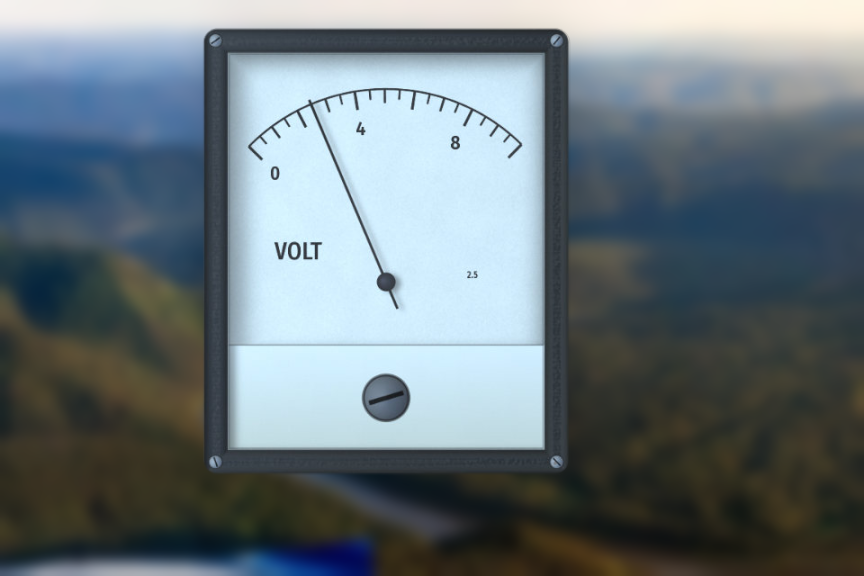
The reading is 2.5 V
